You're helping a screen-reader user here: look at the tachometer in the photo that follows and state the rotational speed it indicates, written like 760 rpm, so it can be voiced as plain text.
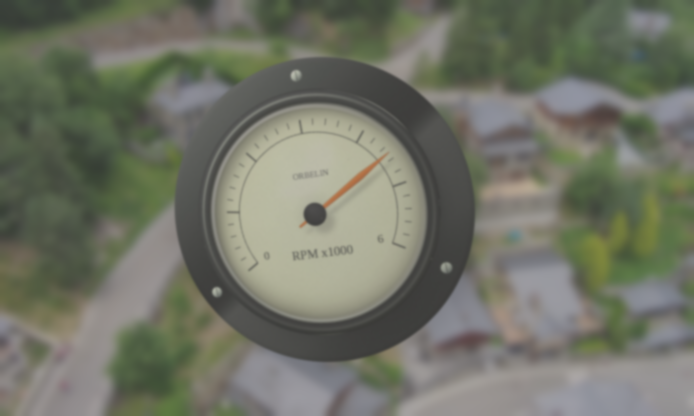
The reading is 4500 rpm
